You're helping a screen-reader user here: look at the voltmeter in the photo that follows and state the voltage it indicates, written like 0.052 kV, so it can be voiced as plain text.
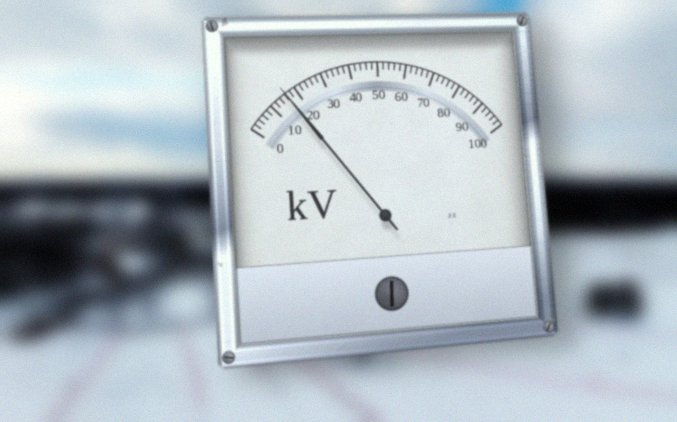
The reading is 16 kV
